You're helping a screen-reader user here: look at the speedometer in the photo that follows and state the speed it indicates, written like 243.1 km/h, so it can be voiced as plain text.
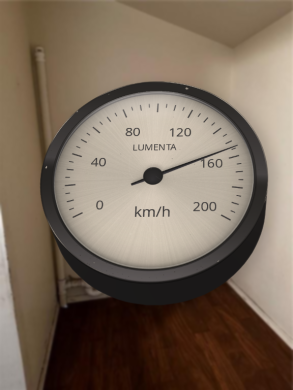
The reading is 155 km/h
